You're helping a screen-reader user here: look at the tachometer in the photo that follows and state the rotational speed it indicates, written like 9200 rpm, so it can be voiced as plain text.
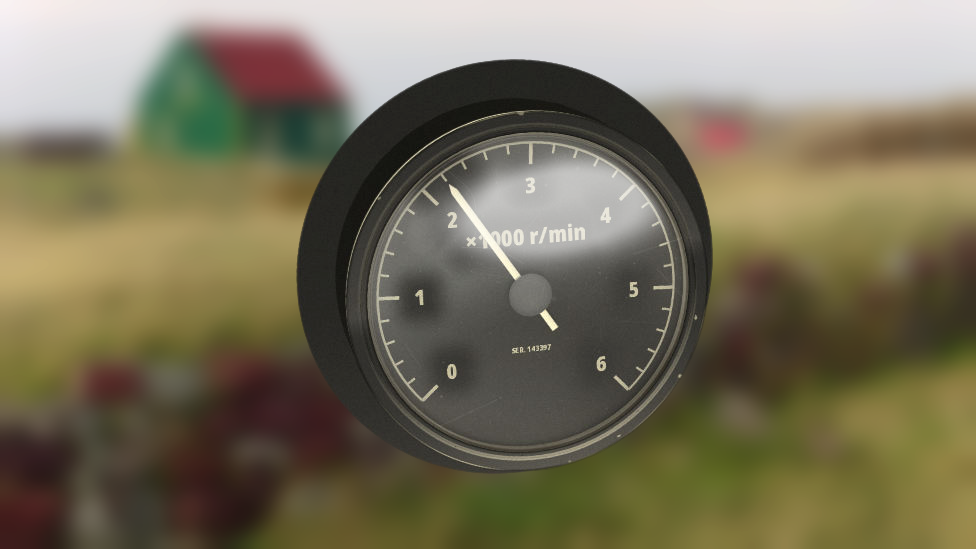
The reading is 2200 rpm
